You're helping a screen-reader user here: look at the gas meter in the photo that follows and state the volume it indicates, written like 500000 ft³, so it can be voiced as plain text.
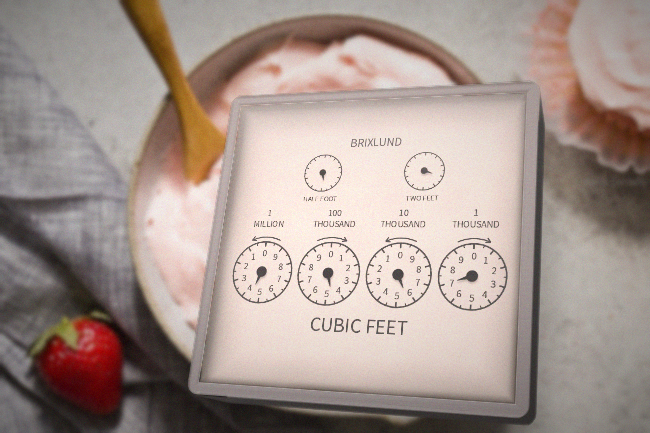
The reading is 445700 ft³
